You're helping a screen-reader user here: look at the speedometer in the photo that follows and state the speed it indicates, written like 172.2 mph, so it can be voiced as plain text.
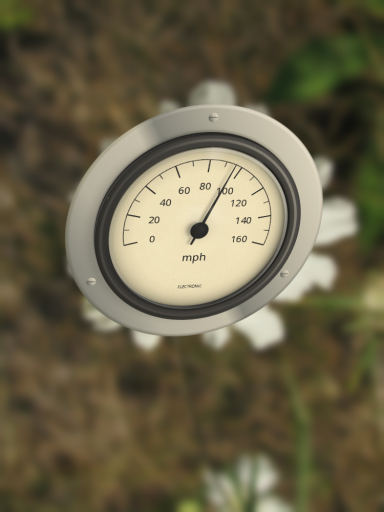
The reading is 95 mph
